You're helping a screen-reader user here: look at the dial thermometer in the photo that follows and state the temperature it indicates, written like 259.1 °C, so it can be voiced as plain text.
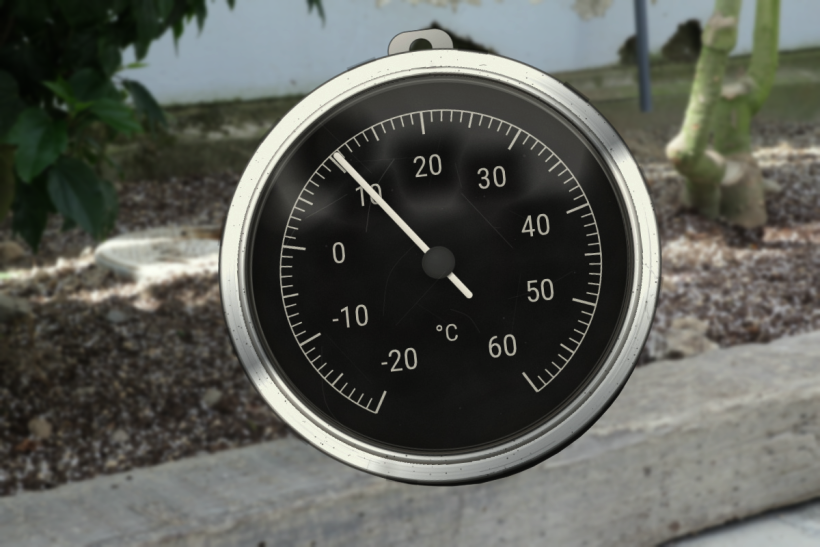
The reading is 10.5 °C
